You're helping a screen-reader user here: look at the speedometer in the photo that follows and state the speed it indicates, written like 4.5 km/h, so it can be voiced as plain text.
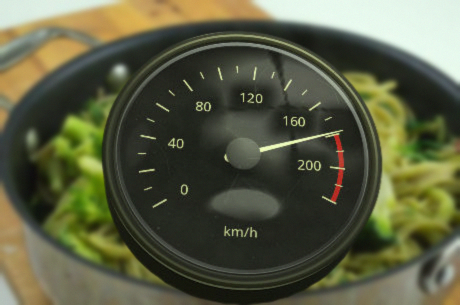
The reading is 180 km/h
